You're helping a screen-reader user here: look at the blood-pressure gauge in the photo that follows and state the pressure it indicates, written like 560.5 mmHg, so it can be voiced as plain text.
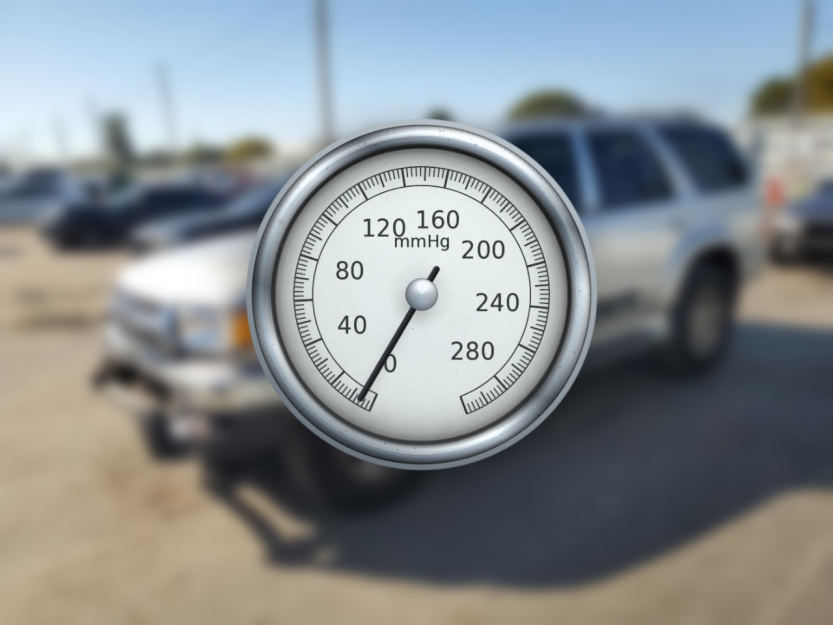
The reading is 6 mmHg
